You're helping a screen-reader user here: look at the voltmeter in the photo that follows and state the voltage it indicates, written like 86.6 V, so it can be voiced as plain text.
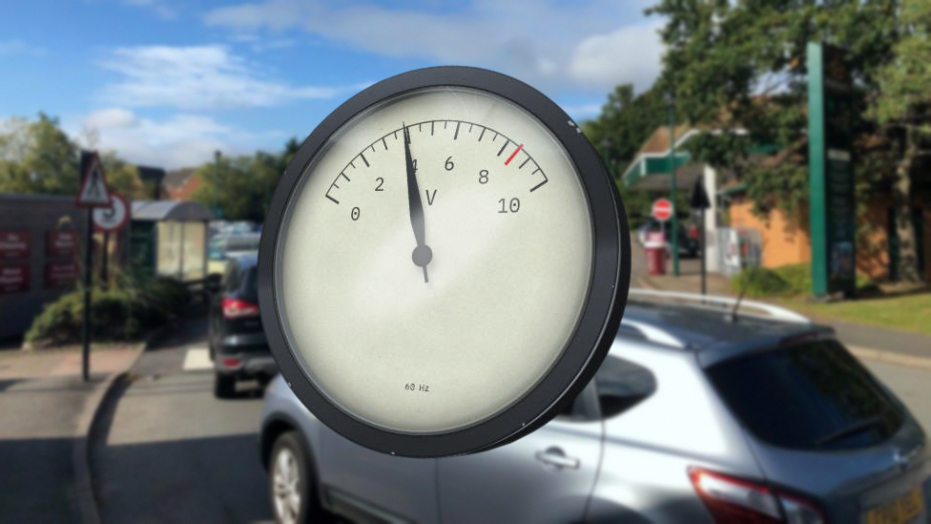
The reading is 4 V
